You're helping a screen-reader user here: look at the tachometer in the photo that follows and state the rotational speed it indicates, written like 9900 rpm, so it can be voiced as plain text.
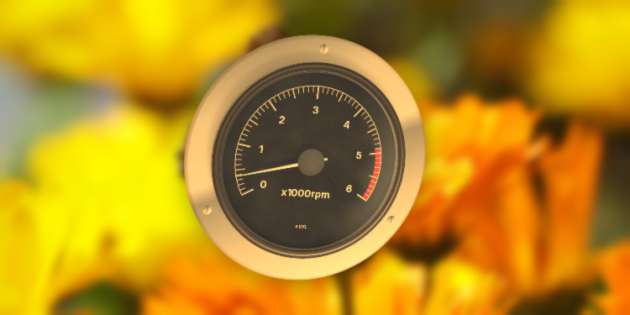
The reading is 400 rpm
